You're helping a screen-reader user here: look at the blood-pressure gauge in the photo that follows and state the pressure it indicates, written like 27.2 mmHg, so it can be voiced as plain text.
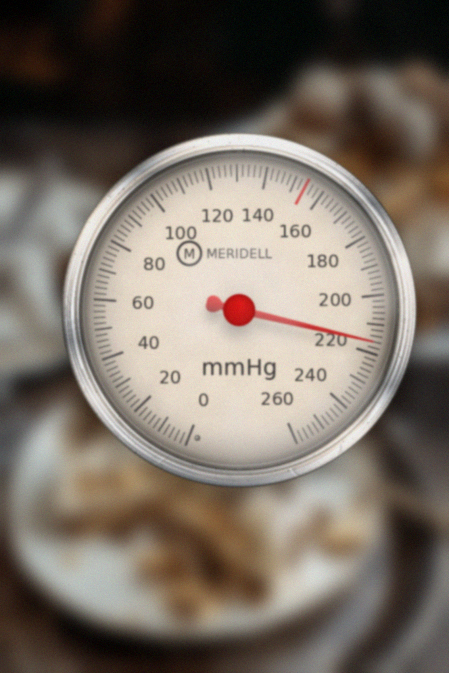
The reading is 216 mmHg
